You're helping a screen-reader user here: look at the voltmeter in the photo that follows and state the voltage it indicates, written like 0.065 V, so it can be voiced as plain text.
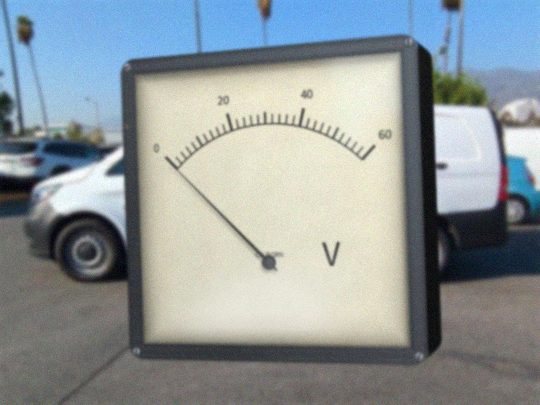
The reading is 0 V
